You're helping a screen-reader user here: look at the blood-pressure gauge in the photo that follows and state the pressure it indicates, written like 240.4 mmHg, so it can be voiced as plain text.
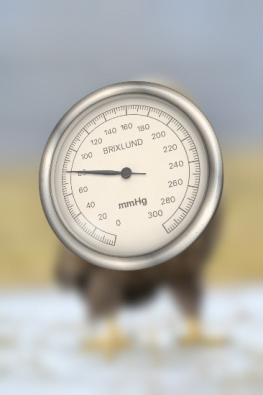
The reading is 80 mmHg
